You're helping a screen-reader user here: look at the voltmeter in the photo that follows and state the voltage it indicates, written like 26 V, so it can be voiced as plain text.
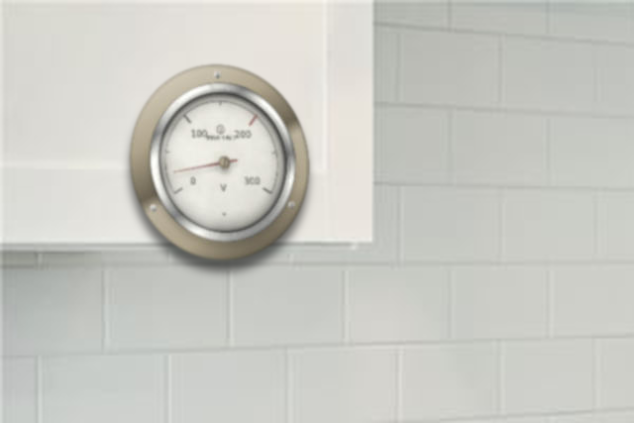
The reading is 25 V
